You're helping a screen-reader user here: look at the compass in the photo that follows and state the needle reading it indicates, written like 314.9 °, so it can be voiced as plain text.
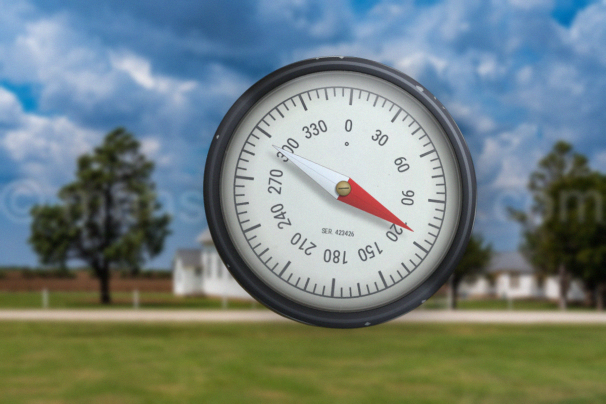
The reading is 115 °
